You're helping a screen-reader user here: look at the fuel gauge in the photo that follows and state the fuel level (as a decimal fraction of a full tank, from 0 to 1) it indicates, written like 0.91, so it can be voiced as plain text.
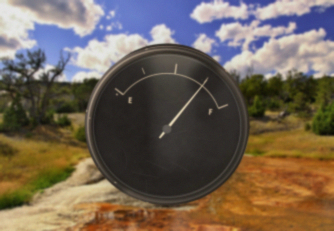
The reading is 0.75
